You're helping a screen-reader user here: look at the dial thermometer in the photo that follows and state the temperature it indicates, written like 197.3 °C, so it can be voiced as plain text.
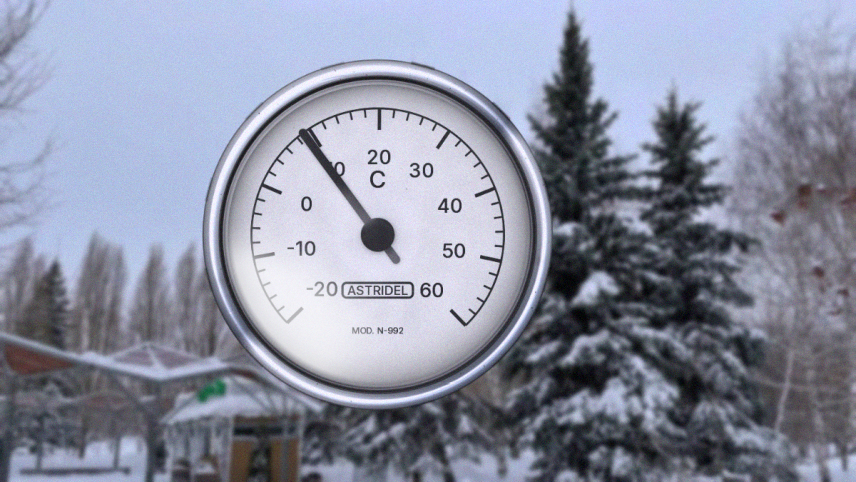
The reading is 9 °C
